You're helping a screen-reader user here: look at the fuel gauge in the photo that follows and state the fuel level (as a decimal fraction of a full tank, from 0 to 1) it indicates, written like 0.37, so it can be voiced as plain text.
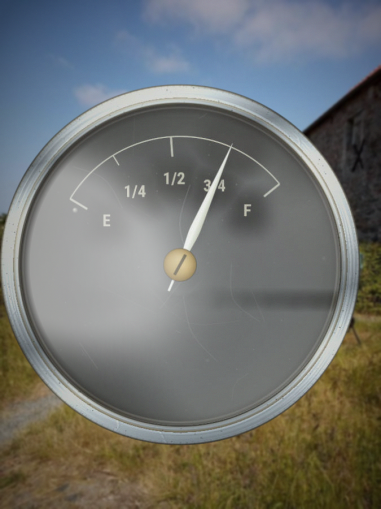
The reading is 0.75
